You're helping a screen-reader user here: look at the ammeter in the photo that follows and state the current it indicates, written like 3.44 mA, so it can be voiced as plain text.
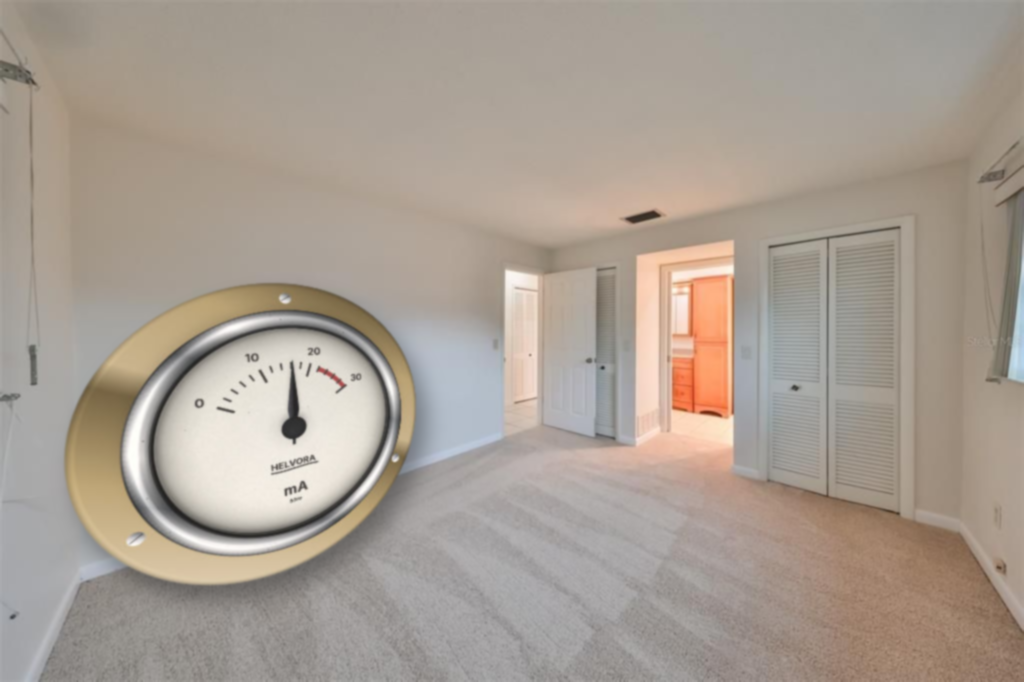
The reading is 16 mA
